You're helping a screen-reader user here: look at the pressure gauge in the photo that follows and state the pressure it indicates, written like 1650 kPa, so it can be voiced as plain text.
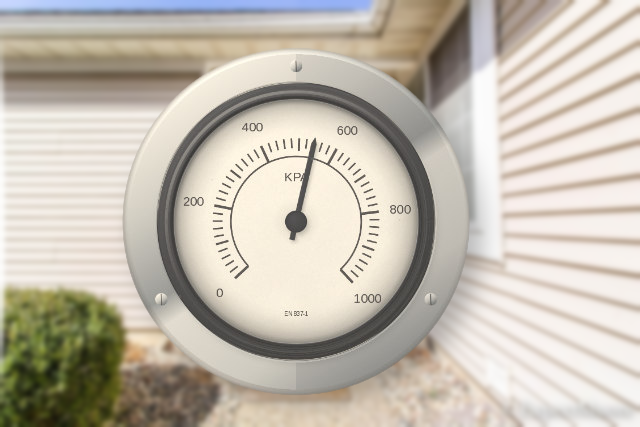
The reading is 540 kPa
